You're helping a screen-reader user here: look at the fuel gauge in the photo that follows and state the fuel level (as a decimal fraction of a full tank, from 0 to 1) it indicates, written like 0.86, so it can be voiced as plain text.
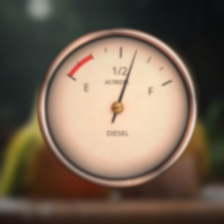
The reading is 0.625
